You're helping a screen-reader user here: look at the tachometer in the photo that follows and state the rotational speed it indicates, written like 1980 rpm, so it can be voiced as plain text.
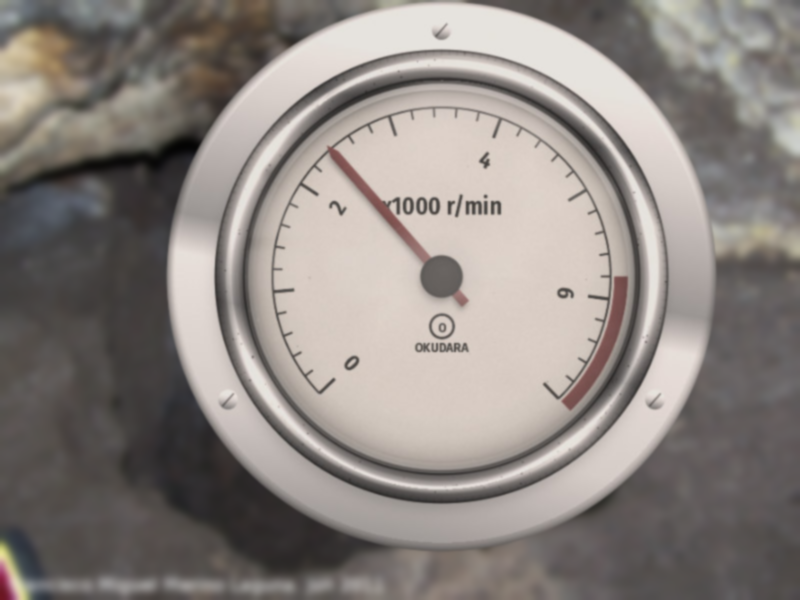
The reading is 2400 rpm
